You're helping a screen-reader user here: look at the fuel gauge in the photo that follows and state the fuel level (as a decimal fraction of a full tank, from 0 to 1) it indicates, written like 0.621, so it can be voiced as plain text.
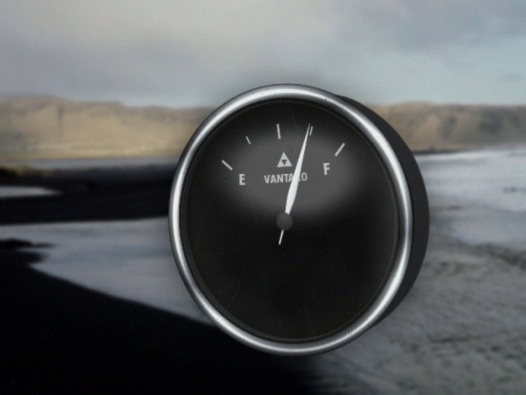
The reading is 0.75
